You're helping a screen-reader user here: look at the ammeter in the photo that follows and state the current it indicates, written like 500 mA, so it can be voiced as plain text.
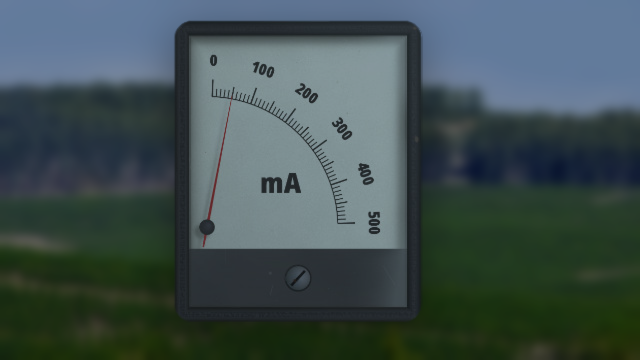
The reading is 50 mA
